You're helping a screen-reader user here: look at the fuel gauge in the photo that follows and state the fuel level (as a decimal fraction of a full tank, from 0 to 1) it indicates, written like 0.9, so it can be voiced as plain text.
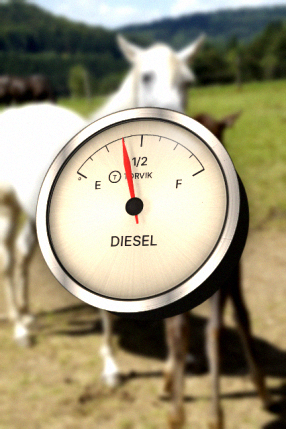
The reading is 0.375
